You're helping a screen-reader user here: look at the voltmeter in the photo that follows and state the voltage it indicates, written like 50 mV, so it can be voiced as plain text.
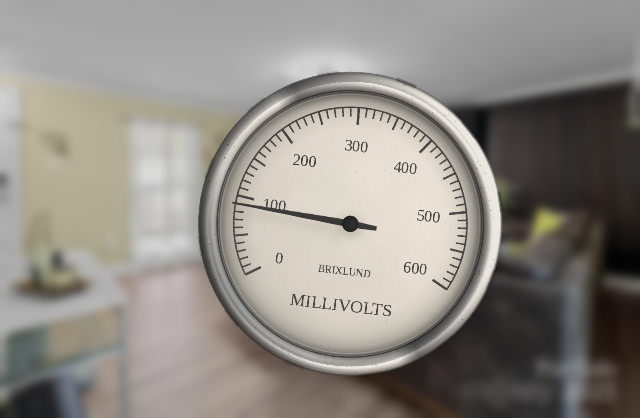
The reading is 90 mV
